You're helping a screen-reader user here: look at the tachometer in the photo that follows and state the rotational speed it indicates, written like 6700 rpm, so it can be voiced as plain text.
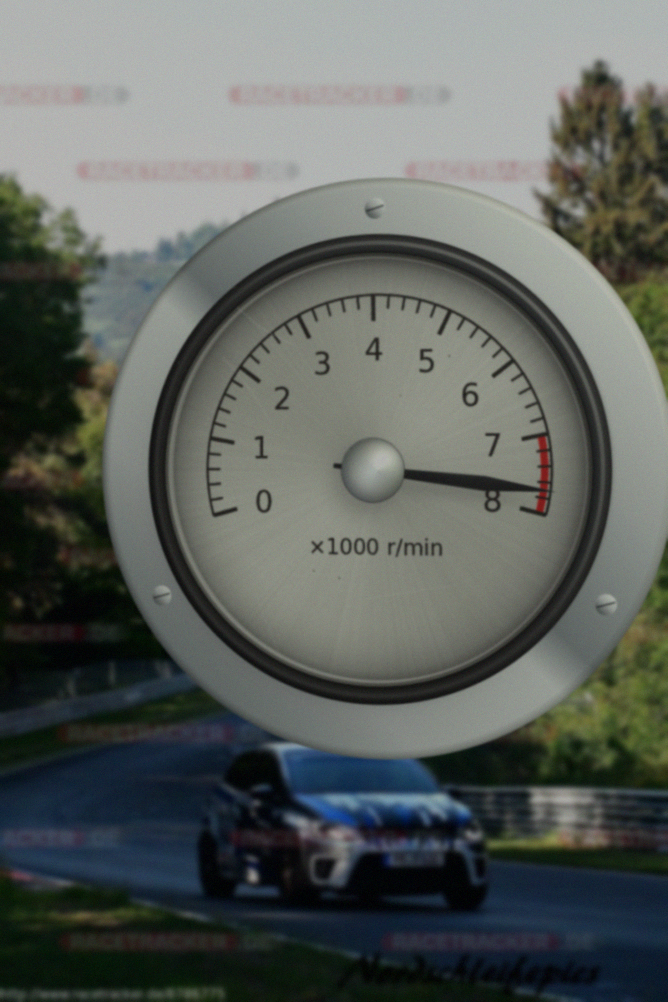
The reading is 7700 rpm
